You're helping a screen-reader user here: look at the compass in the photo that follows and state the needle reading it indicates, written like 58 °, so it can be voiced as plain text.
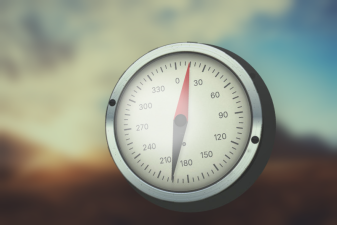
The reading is 15 °
